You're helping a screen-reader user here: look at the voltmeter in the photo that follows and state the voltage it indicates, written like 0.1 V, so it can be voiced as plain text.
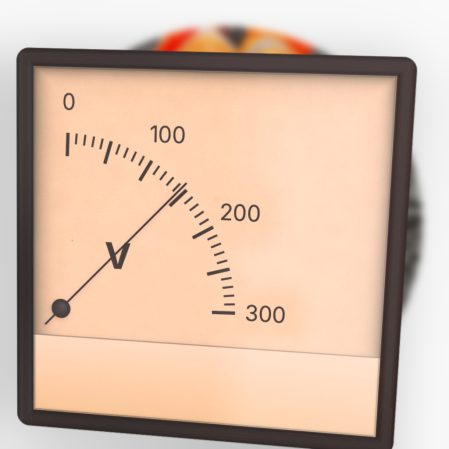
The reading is 145 V
